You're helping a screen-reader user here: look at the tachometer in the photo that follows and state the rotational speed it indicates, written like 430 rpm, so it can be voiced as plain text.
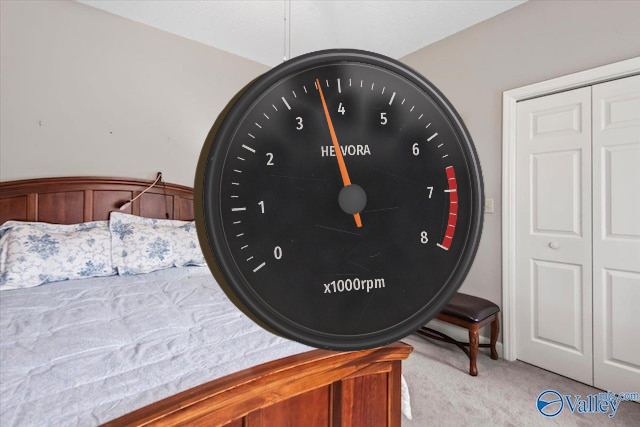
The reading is 3600 rpm
